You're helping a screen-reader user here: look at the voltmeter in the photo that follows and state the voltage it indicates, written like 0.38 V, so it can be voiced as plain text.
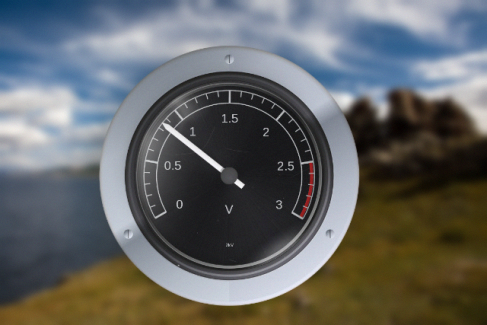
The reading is 0.85 V
